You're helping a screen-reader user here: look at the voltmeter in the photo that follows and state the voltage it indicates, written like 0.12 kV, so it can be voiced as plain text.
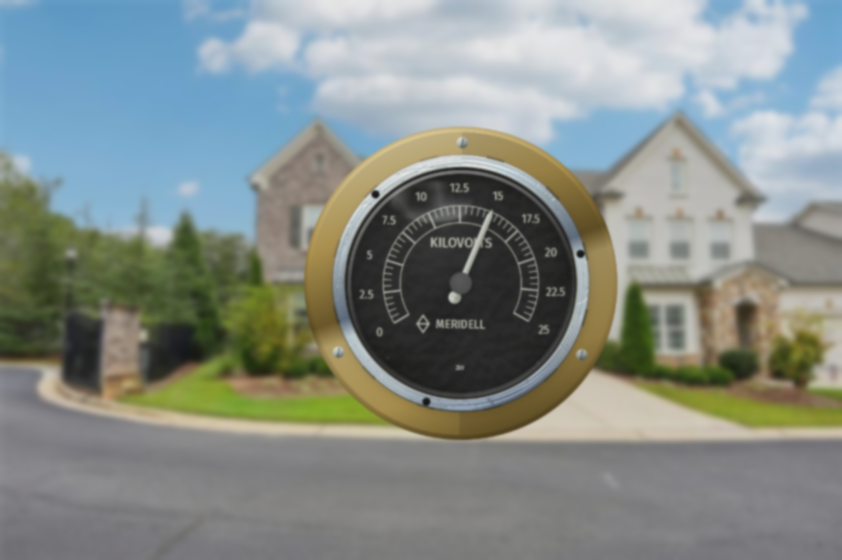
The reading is 15 kV
